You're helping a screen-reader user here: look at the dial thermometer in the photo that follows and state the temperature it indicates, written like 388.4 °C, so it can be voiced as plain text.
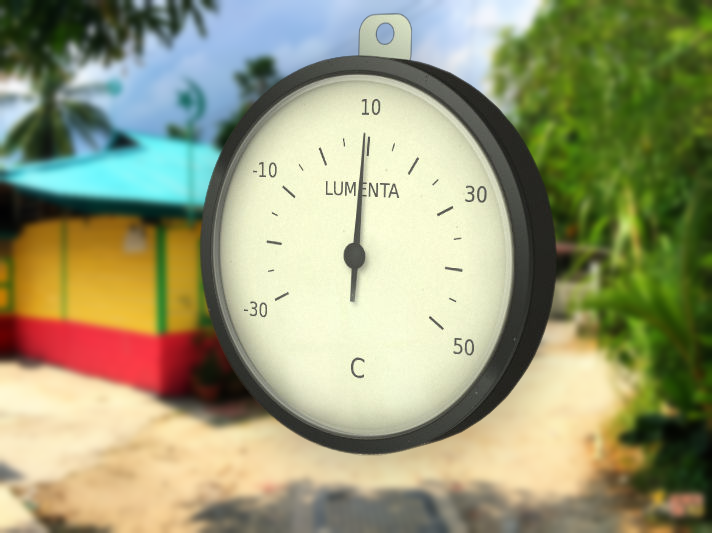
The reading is 10 °C
